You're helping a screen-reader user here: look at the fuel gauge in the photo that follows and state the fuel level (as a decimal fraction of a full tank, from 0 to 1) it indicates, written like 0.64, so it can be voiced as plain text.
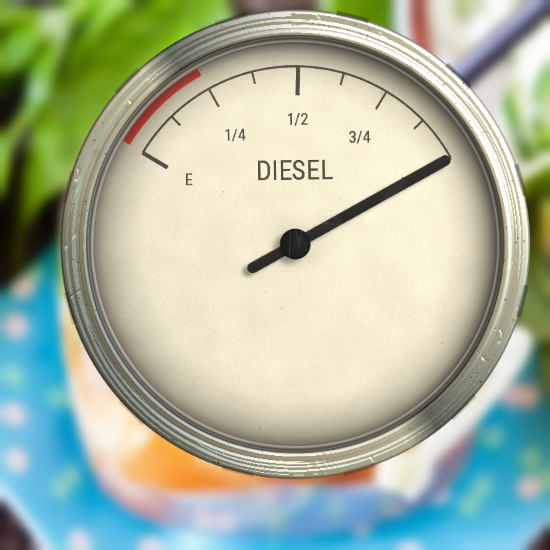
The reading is 1
